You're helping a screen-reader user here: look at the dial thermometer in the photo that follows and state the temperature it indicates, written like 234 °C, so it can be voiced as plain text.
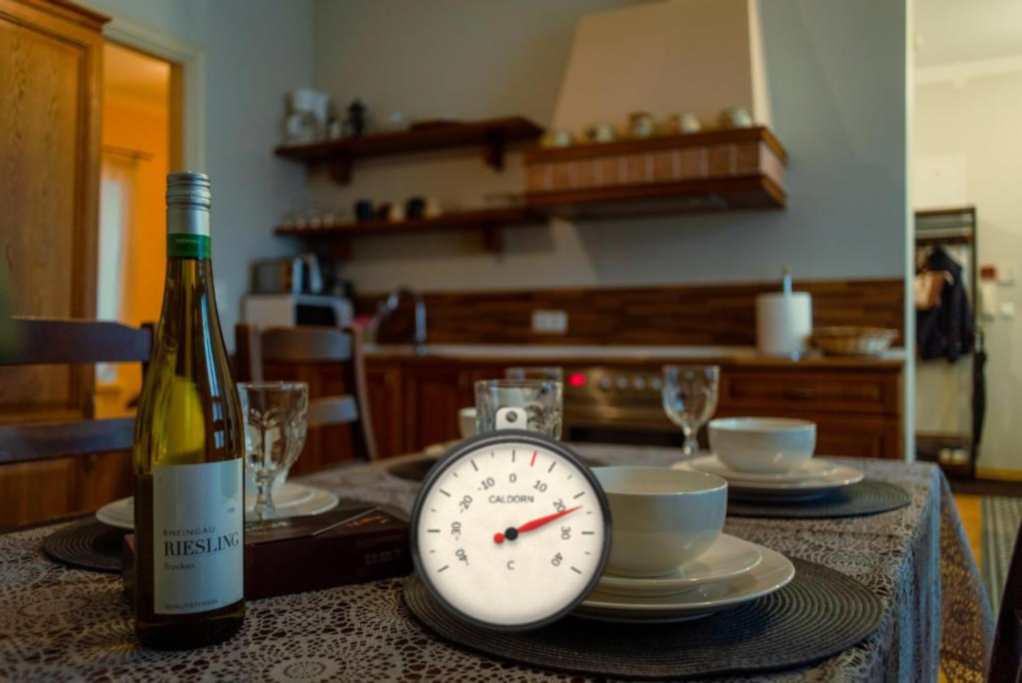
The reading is 22.5 °C
